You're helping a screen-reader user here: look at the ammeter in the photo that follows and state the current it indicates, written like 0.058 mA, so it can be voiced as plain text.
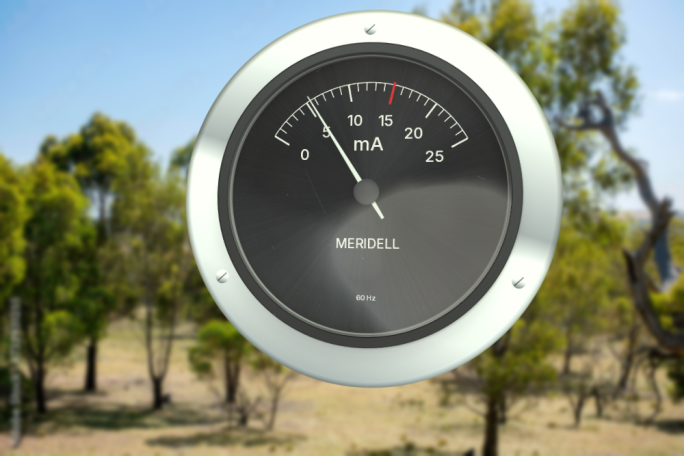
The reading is 5.5 mA
